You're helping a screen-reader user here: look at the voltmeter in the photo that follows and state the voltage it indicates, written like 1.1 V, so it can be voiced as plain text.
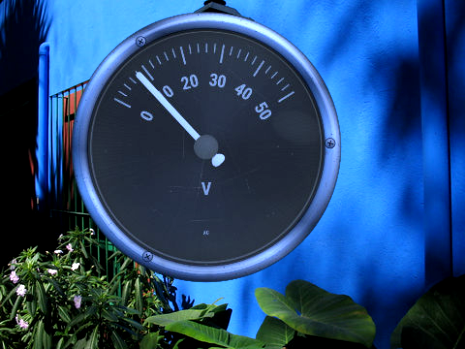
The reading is 8 V
